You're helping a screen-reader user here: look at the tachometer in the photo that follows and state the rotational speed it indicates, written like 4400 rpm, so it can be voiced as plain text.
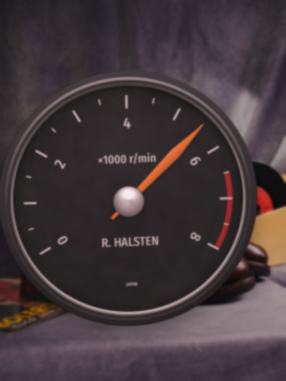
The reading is 5500 rpm
